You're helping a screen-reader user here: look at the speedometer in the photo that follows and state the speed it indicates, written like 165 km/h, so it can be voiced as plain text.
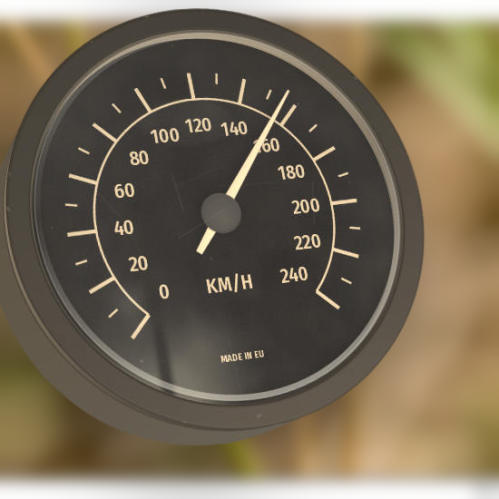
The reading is 155 km/h
